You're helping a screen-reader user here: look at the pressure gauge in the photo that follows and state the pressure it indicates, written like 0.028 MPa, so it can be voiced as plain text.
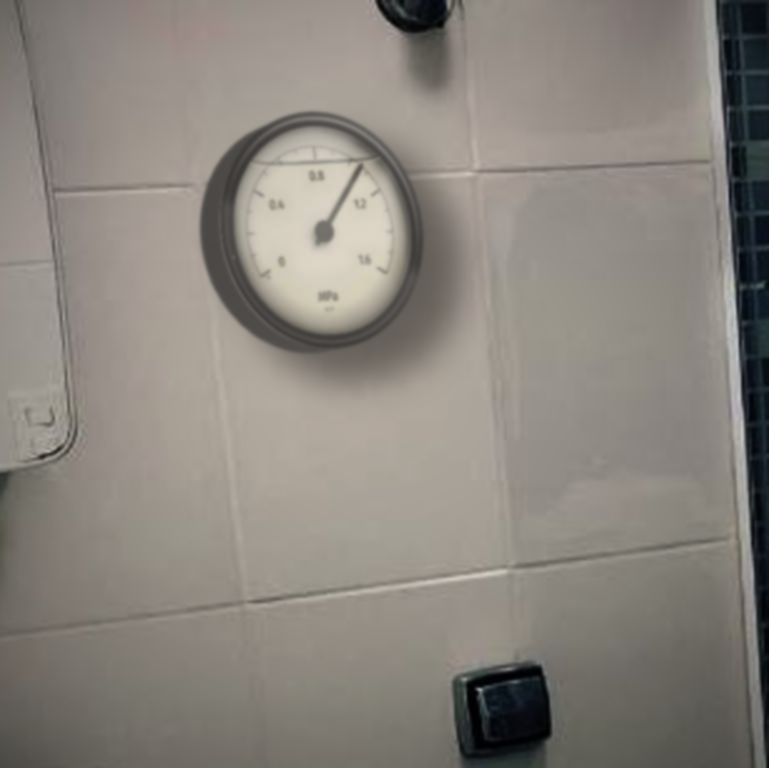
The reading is 1.05 MPa
